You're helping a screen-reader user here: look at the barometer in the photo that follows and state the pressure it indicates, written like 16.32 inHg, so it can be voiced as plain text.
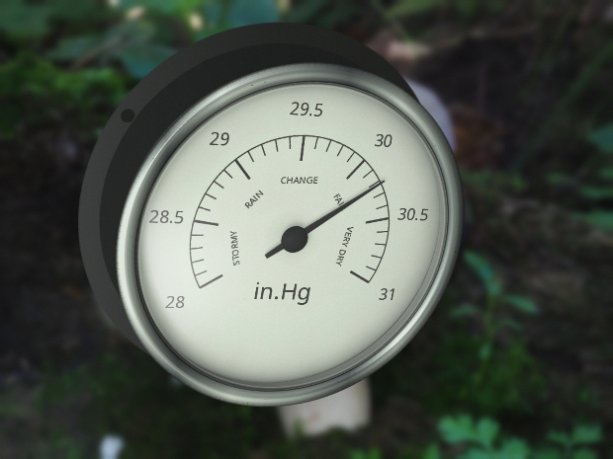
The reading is 30.2 inHg
